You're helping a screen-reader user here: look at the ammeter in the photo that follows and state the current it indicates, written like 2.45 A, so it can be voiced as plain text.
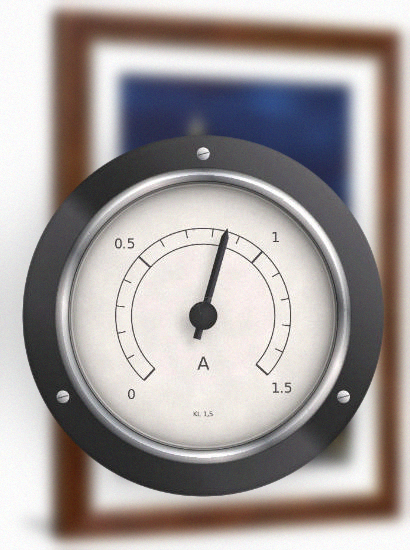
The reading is 0.85 A
